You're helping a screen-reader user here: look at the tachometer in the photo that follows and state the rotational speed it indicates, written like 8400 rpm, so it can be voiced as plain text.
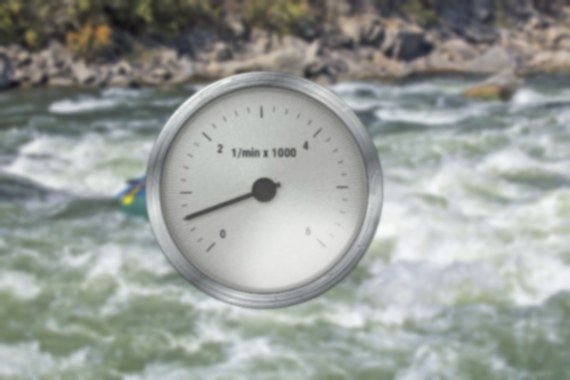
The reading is 600 rpm
